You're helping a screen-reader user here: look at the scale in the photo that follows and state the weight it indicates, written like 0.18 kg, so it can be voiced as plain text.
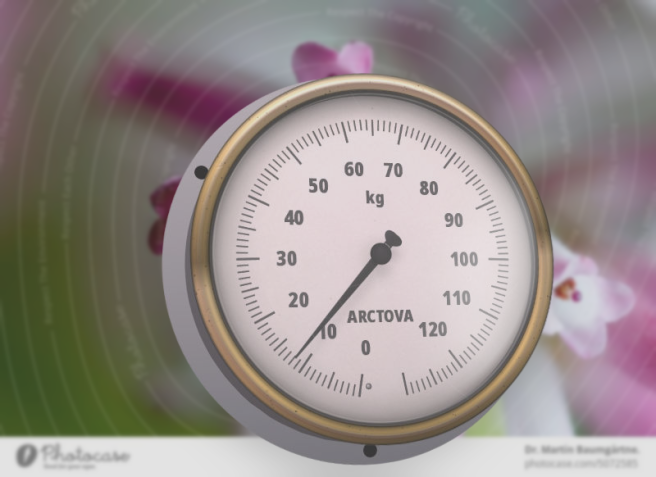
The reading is 12 kg
